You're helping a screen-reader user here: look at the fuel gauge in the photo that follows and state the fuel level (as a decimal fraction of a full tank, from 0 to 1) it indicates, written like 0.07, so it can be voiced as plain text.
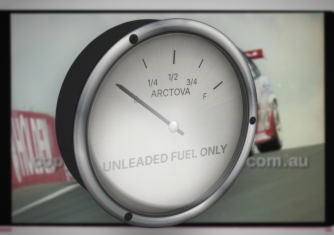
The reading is 0
